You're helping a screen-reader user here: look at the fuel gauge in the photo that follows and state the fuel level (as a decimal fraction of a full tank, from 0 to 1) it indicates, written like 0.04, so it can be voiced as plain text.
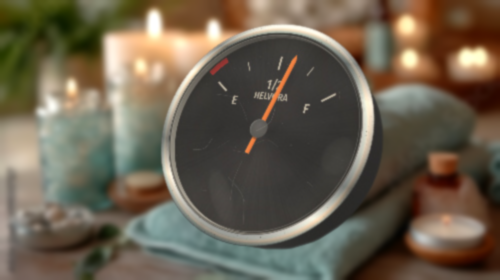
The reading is 0.625
